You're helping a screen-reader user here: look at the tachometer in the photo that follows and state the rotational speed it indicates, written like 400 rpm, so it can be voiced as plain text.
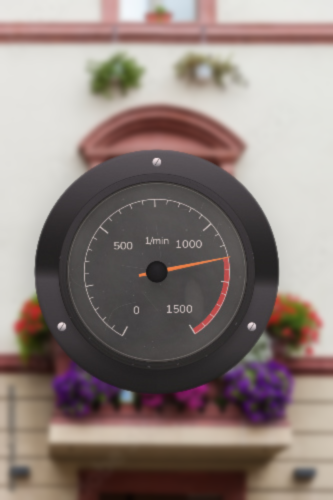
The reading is 1150 rpm
